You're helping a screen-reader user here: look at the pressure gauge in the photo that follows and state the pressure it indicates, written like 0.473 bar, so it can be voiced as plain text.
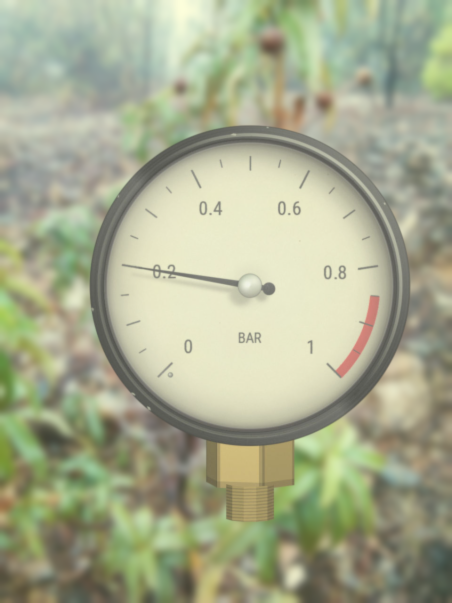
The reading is 0.2 bar
